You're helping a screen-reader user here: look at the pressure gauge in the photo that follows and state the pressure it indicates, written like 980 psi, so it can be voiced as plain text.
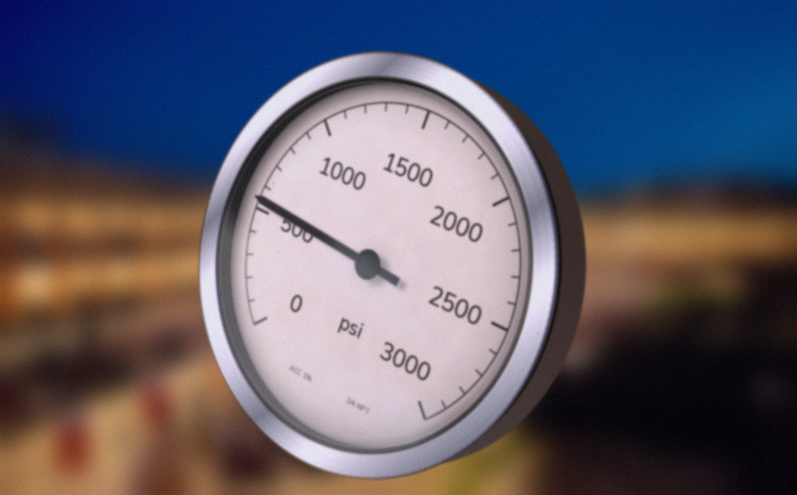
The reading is 550 psi
